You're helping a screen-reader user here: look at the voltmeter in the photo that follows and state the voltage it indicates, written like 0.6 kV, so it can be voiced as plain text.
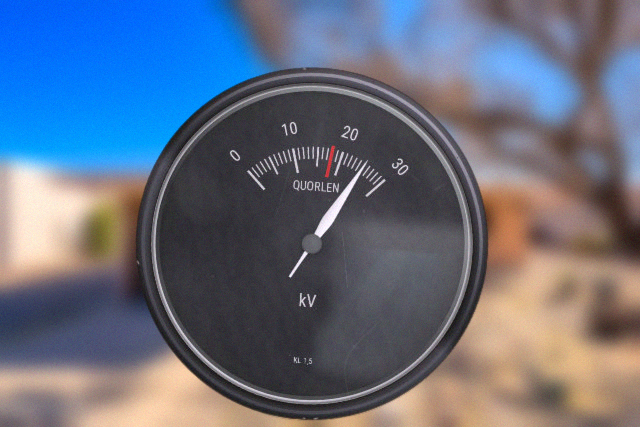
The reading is 25 kV
